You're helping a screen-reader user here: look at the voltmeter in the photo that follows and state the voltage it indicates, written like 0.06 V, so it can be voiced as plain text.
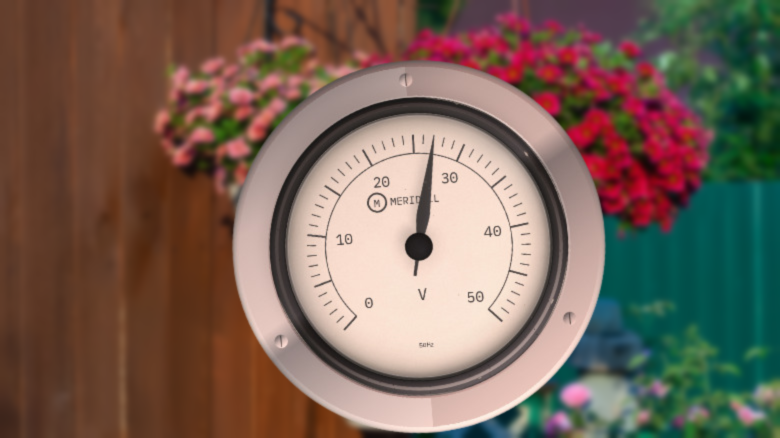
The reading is 27 V
